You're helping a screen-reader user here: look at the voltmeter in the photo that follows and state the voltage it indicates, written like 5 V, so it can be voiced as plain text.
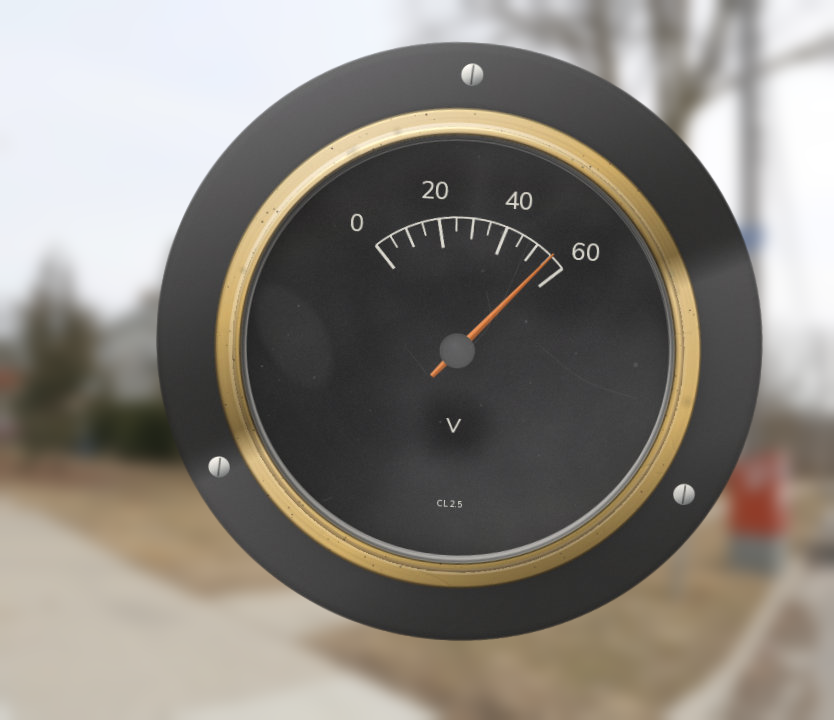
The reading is 55 V
